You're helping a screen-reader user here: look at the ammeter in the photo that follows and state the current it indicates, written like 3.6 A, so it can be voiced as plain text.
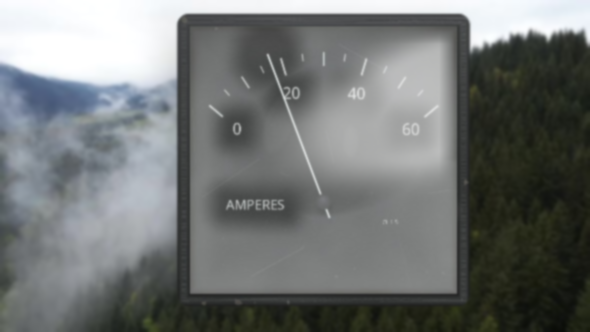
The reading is 17.5 A
